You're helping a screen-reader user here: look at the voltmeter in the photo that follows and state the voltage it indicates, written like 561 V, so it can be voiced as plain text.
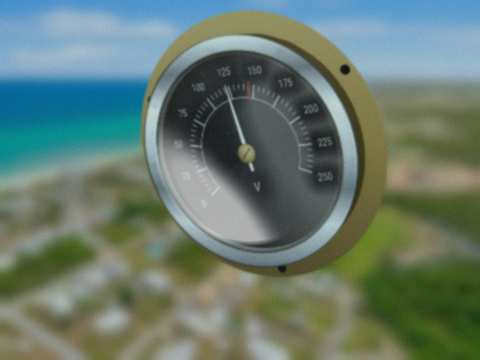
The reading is 125 V
